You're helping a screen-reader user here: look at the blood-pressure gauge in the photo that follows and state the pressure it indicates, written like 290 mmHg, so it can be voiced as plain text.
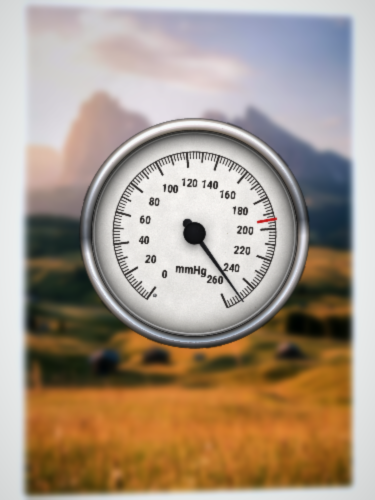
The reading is 250 mmHg
